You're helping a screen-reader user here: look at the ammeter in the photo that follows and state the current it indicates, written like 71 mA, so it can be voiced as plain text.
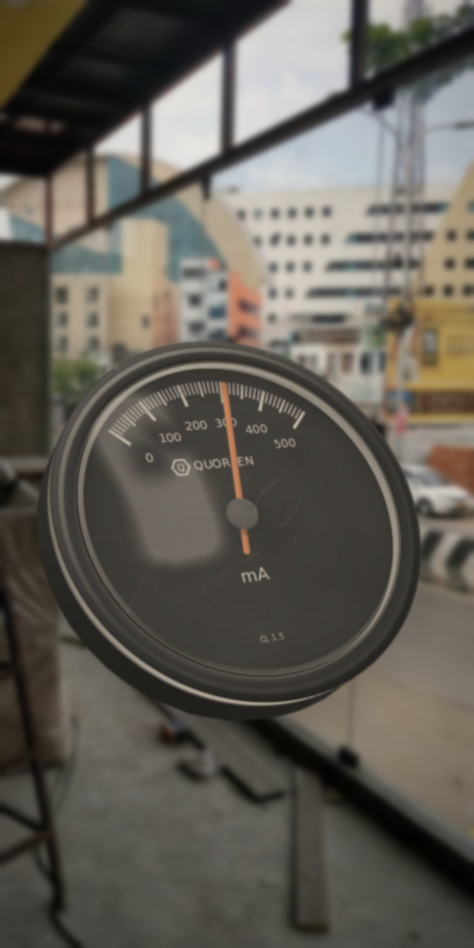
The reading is 300 mA
